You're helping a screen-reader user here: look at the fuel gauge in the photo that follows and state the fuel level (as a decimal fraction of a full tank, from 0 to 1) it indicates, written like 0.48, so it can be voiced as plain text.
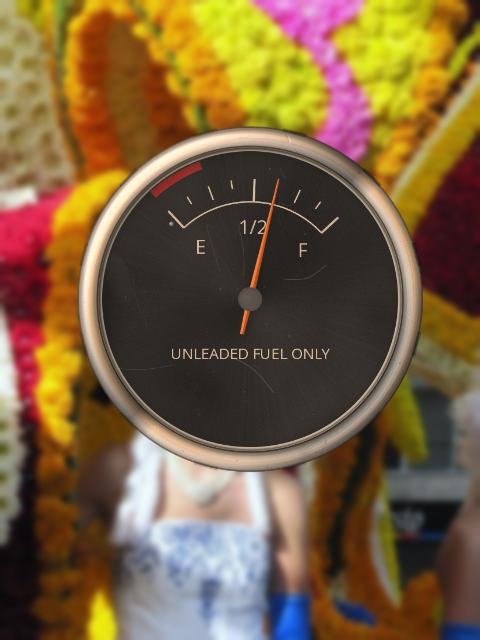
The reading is 0.625
